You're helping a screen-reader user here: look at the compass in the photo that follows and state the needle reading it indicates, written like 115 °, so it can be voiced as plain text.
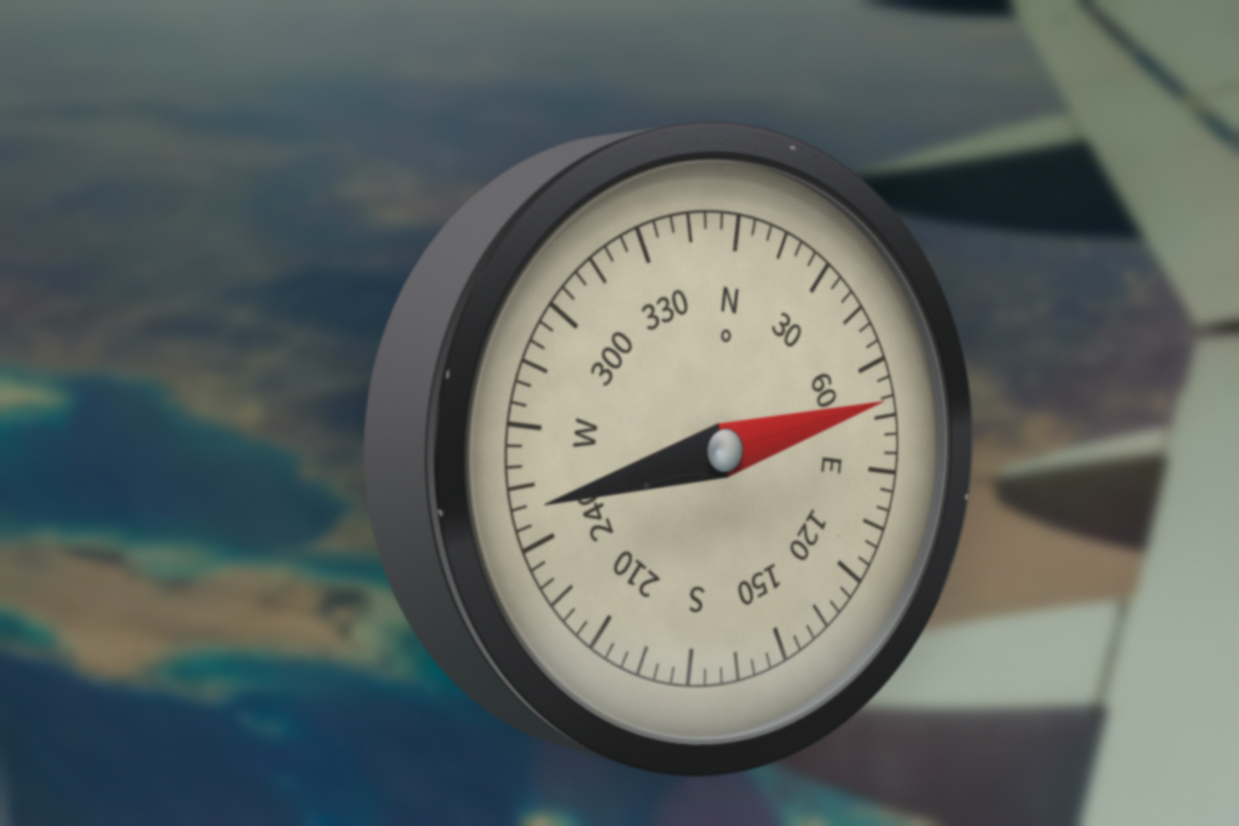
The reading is 70 °
